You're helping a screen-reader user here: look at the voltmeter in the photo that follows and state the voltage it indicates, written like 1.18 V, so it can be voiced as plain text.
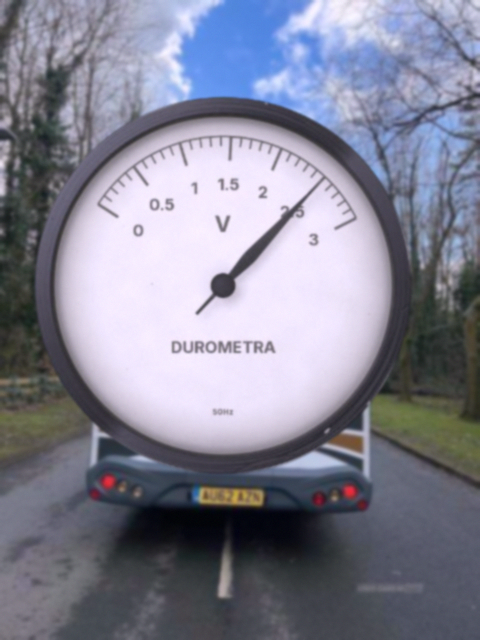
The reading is 2.5 V
